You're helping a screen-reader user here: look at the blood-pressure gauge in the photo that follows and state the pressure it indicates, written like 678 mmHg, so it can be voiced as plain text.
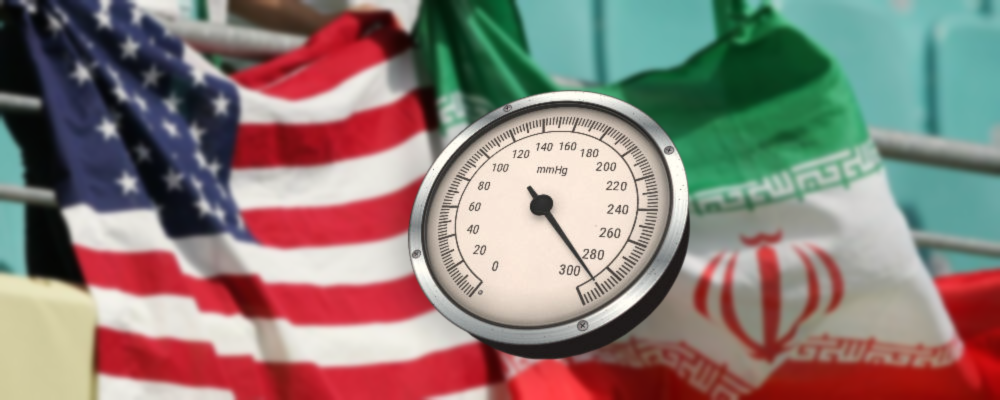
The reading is 290 mmHg
